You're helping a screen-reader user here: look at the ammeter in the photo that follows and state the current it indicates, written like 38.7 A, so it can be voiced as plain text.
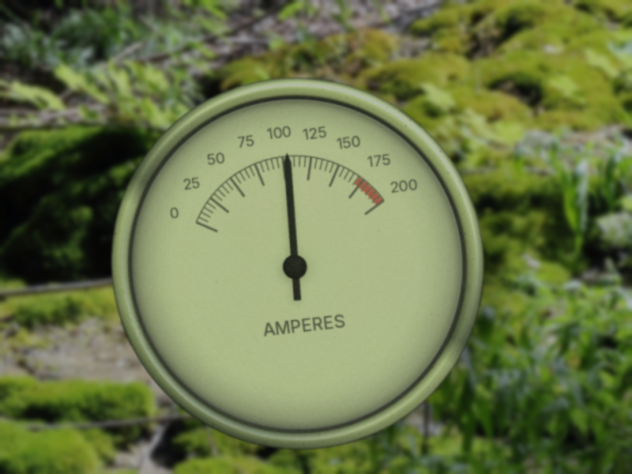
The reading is 105 A
